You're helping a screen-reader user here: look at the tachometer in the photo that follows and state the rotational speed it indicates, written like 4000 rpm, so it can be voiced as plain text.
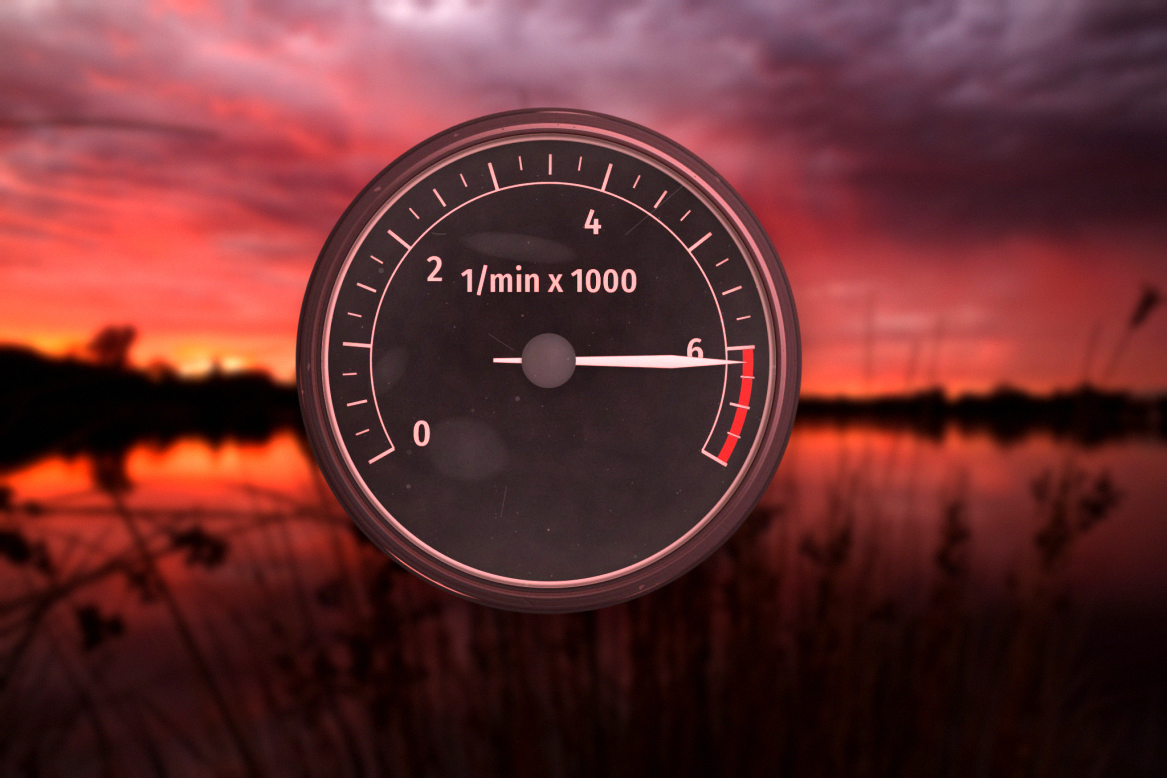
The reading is 6125 rpm
